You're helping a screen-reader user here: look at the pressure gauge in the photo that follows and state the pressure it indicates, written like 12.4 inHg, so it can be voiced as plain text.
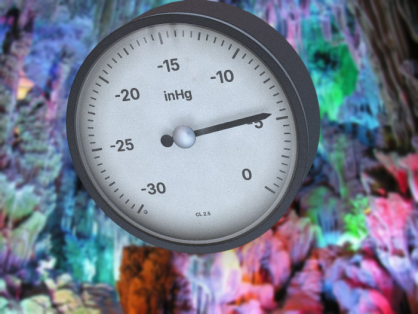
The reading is -5.5 inHg
